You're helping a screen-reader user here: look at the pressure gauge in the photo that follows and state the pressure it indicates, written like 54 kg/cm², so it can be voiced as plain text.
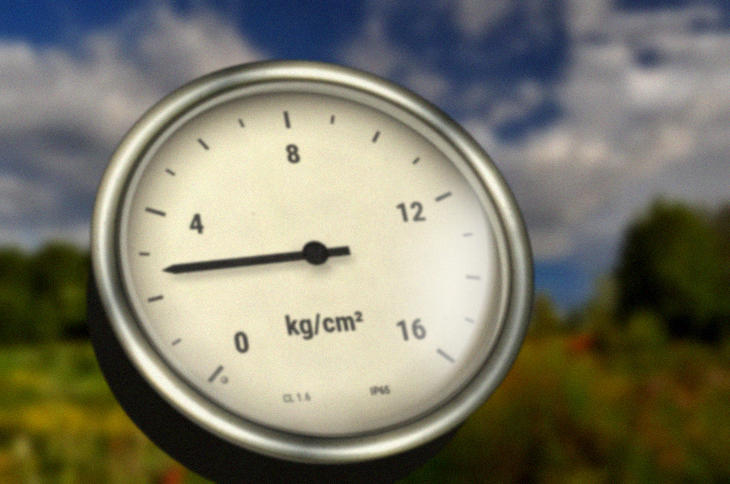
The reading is 2.5 kg/cm²
